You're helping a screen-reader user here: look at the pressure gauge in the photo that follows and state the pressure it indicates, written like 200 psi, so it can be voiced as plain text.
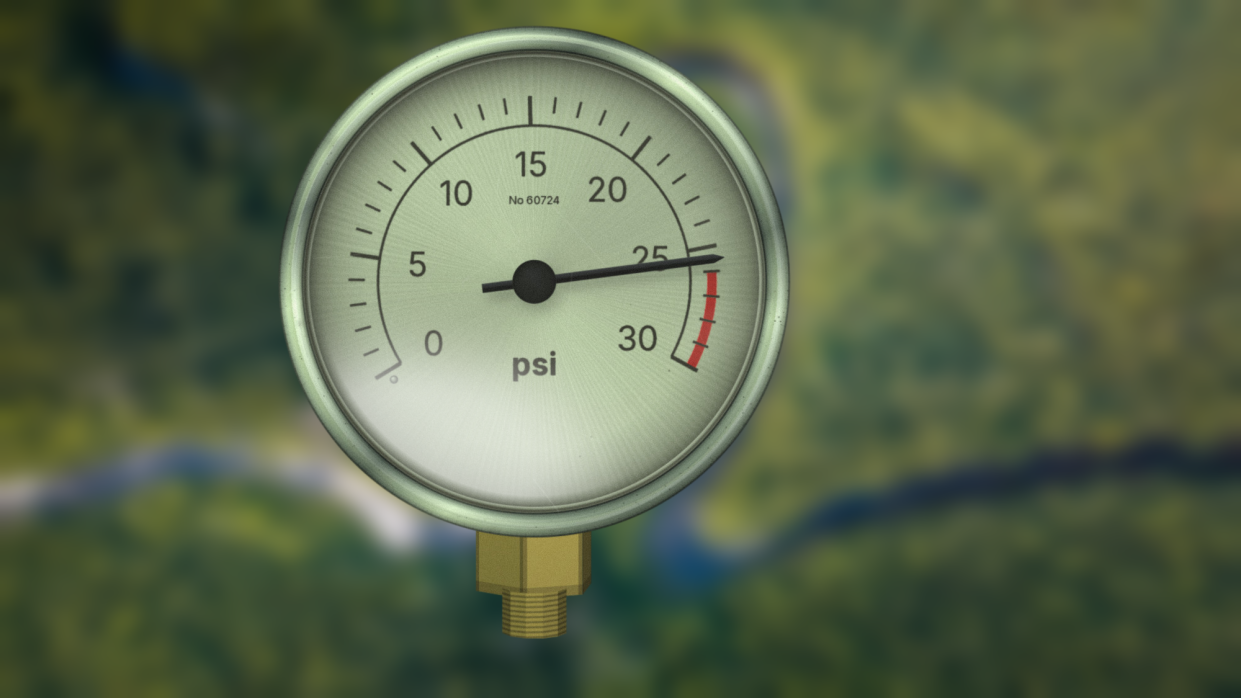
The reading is 25.5 psi
